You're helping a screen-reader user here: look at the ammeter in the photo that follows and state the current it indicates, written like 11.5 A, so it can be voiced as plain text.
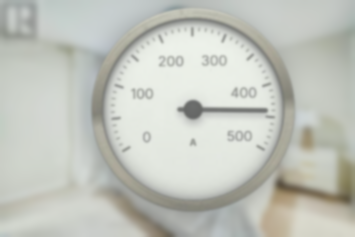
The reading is 440 A
